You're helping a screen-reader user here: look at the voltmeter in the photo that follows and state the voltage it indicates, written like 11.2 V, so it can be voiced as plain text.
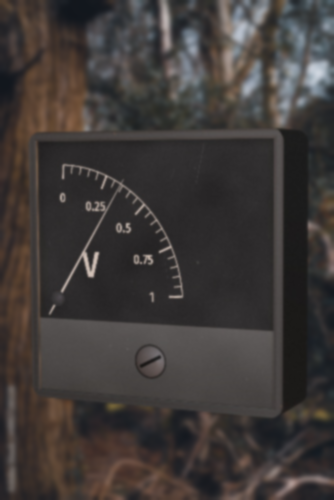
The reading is 0.35 V
